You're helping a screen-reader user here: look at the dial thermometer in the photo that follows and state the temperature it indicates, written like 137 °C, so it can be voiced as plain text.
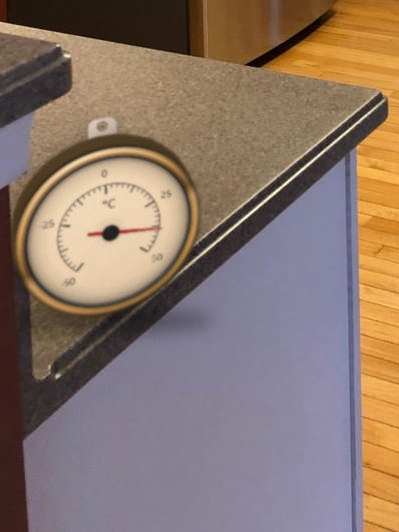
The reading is 37.5 °C
